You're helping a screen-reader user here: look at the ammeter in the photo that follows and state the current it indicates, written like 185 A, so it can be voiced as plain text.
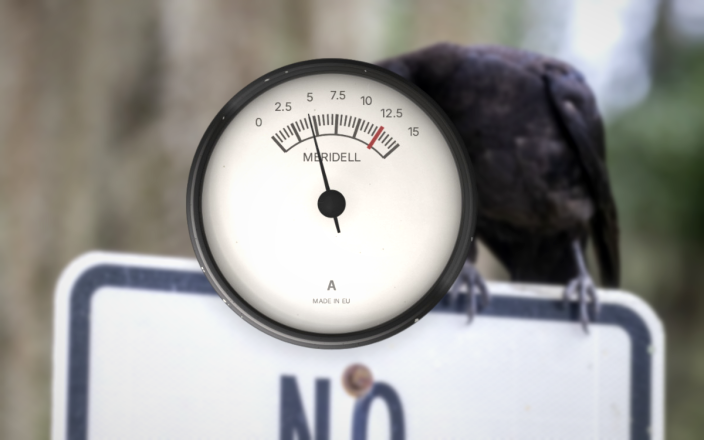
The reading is 4.5 A
